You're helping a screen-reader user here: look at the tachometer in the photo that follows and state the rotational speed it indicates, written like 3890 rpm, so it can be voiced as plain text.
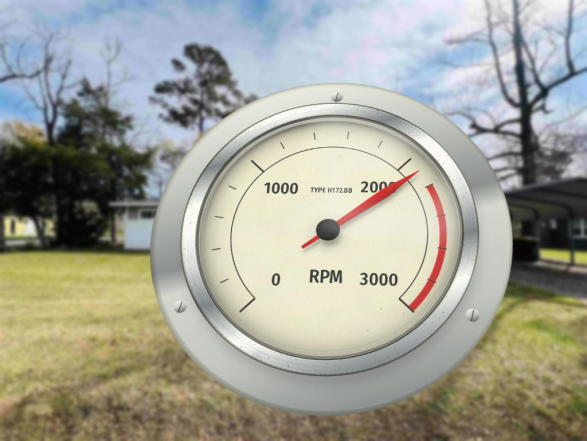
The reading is 2100 rpm
